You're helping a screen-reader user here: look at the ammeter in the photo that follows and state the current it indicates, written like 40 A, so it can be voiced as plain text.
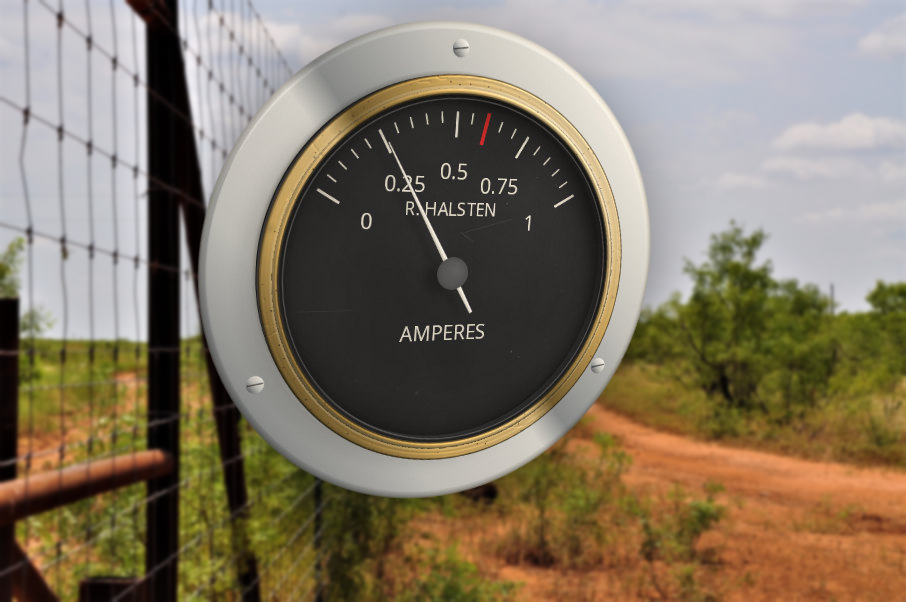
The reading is 0.25 A
